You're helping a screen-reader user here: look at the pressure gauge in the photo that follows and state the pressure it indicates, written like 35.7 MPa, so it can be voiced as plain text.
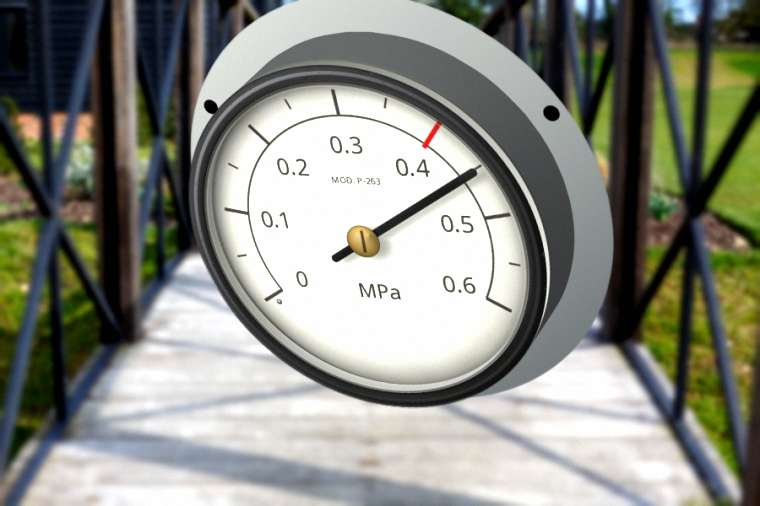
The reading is 0.45 MPa
